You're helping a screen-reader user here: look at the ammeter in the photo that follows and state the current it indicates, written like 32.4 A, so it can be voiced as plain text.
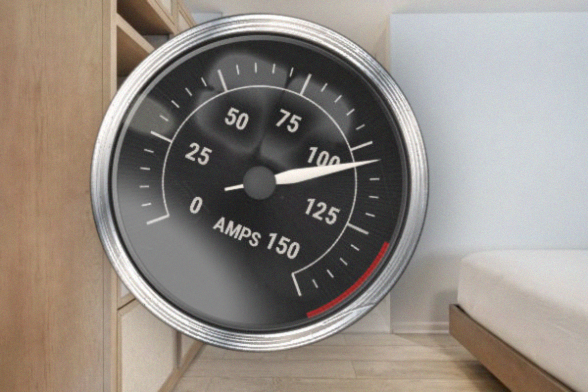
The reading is 105 A
